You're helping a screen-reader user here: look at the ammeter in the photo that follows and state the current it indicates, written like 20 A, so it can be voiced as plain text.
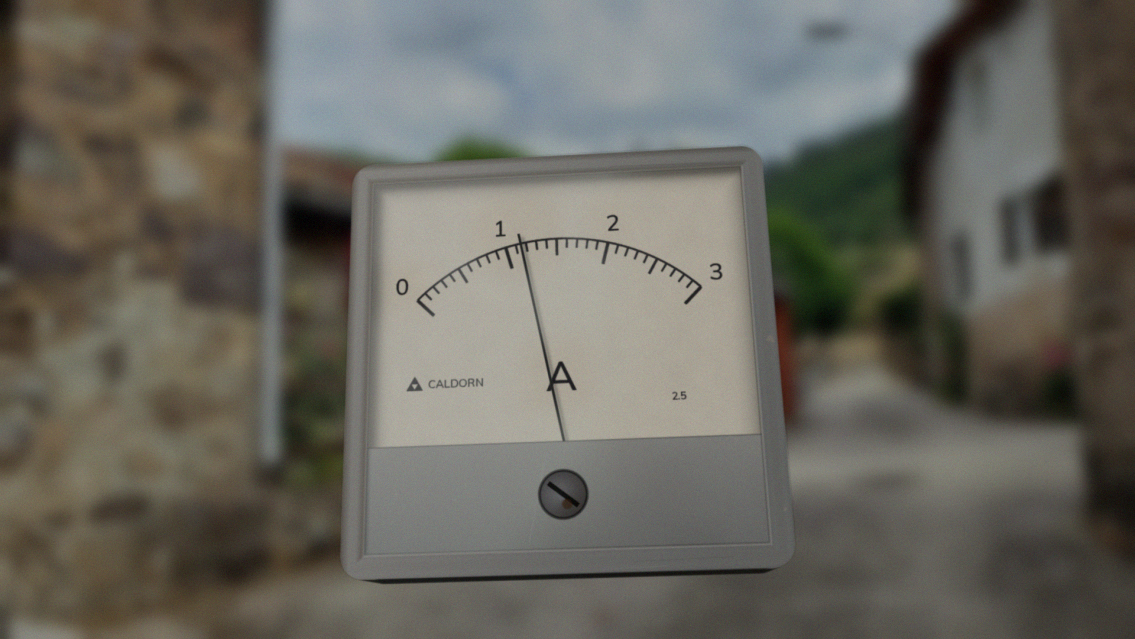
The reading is 1.15 A
